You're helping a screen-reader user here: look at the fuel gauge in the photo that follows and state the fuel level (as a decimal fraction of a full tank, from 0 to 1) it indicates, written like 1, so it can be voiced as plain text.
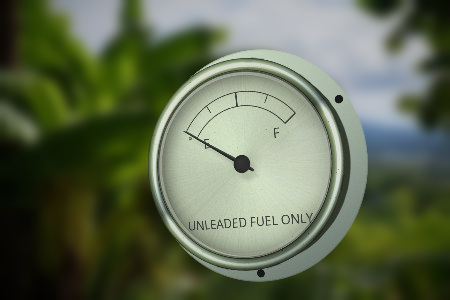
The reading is 0
